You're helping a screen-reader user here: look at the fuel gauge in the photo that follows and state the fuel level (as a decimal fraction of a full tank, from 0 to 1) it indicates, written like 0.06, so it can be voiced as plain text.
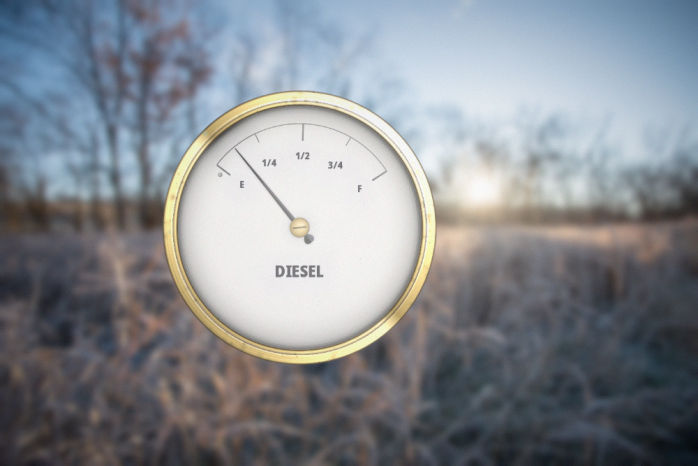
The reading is 0.125
